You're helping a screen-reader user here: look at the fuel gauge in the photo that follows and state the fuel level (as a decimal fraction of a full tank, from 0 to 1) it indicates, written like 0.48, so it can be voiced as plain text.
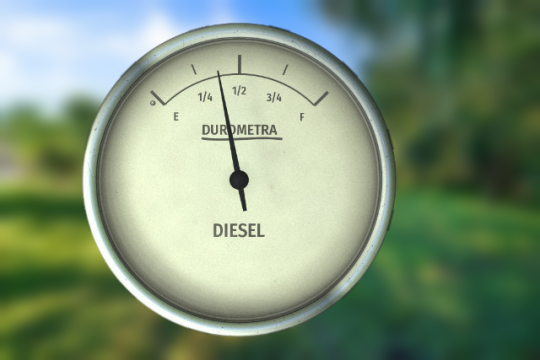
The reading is 0.375
